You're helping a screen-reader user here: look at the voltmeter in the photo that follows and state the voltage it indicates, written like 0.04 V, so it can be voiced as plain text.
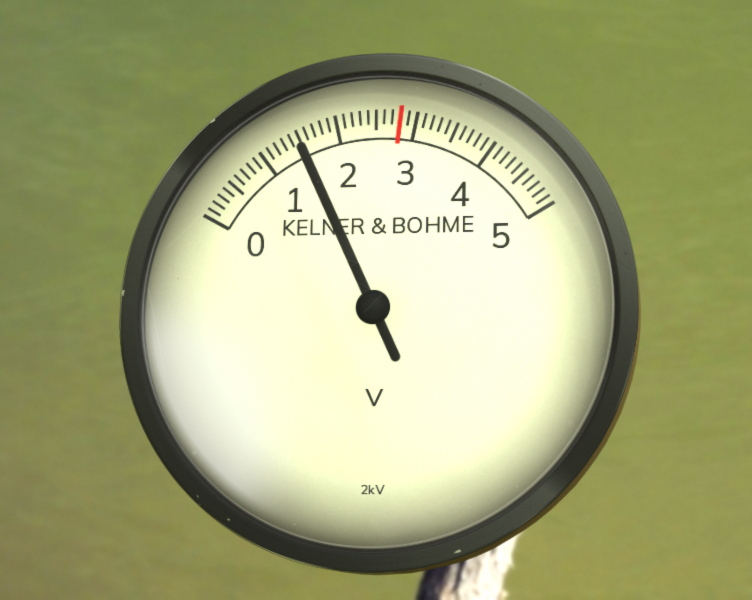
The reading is 1.5 V
